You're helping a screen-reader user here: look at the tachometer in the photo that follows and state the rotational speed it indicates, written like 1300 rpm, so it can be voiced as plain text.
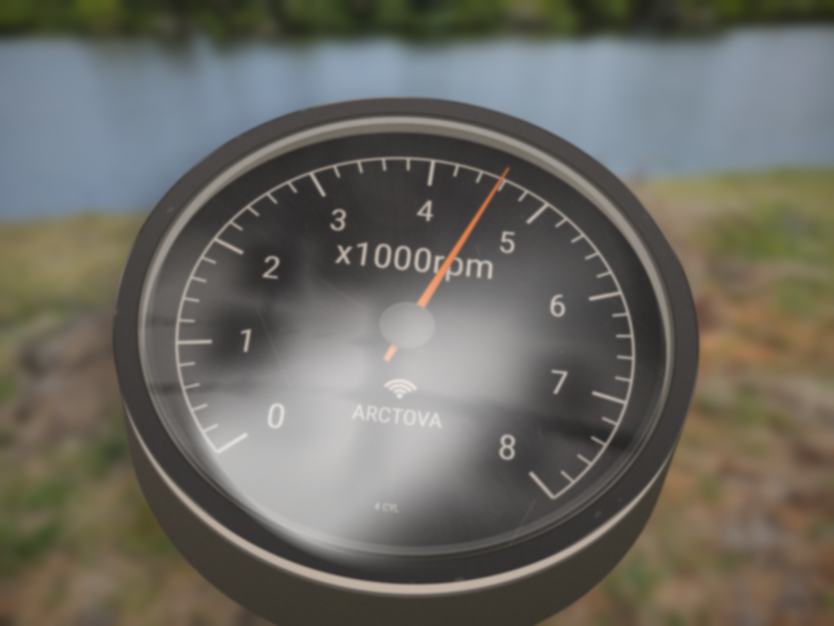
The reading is 4600 rpm
